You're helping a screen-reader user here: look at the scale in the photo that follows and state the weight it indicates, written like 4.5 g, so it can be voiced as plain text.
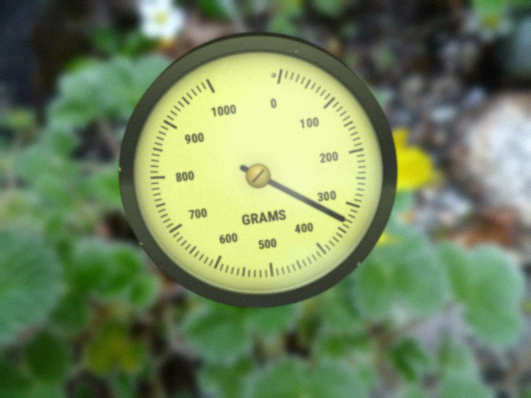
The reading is 330 g
